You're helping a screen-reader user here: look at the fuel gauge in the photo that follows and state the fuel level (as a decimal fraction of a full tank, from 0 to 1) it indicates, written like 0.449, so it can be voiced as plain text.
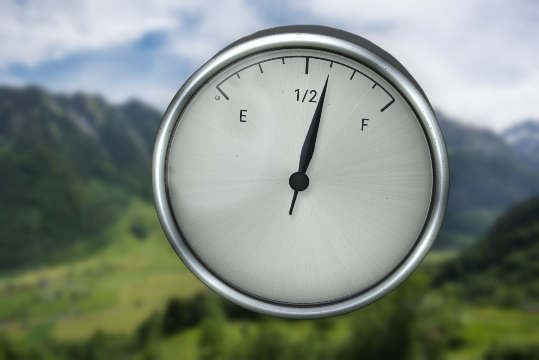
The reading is 0.625
